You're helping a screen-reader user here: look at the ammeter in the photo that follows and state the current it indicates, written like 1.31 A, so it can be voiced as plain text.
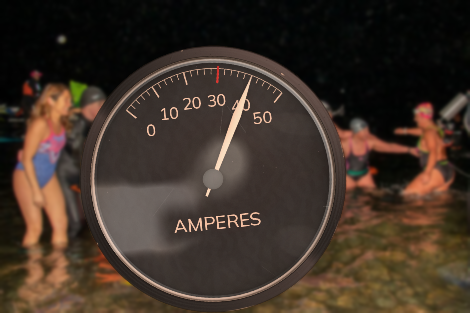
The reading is 40 A
